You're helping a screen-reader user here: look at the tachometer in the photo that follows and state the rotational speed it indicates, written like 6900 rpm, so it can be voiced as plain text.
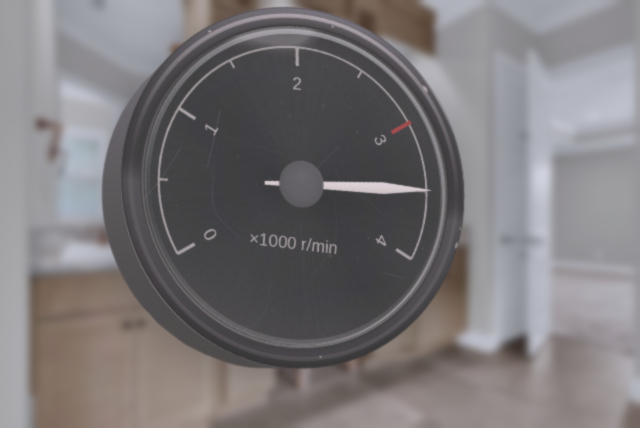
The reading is 3500 rpm
